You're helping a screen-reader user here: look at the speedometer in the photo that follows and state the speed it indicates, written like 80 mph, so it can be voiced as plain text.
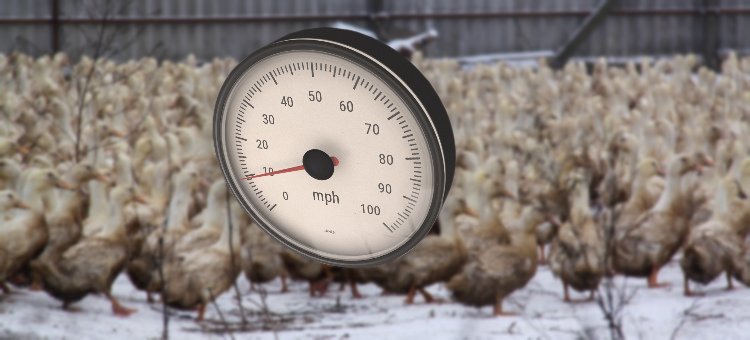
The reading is 10 mph
